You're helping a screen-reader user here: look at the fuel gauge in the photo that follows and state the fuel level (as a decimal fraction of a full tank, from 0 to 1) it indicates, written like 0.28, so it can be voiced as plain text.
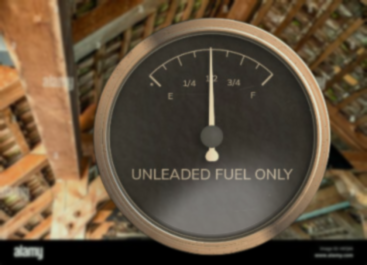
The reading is 0.5
